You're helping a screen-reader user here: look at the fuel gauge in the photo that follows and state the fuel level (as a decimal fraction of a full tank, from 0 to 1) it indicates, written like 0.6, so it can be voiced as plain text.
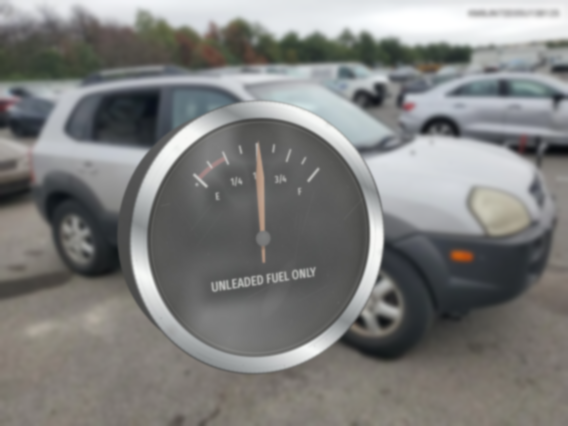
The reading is 0.5
